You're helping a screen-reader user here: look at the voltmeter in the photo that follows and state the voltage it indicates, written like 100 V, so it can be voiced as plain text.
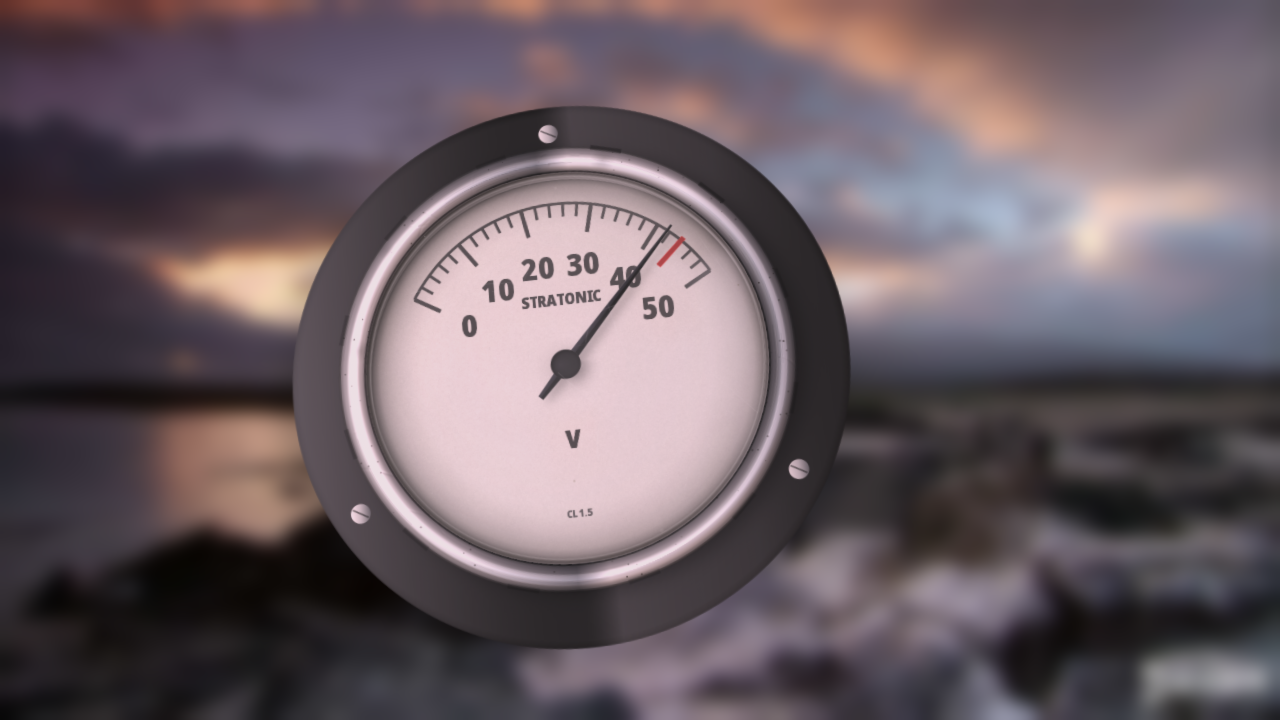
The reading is 42 V
